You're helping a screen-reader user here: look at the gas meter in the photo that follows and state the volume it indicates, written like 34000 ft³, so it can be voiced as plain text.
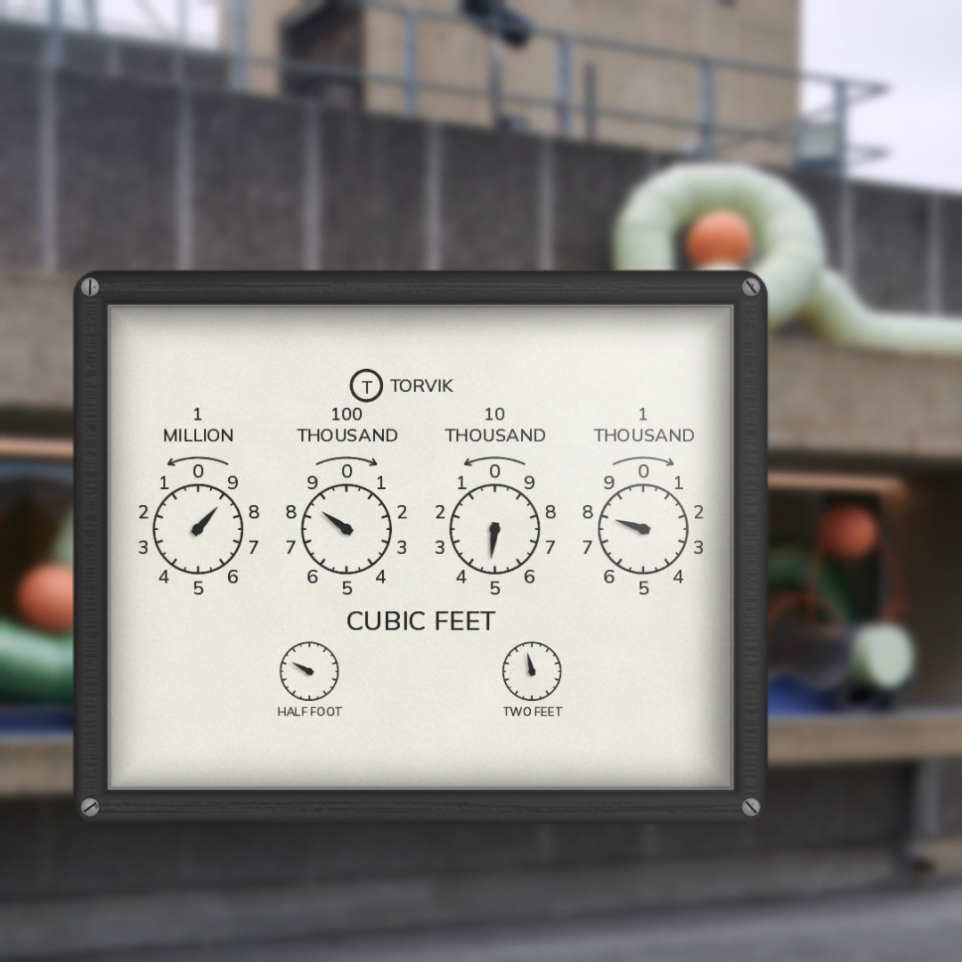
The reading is 884800 ft³
